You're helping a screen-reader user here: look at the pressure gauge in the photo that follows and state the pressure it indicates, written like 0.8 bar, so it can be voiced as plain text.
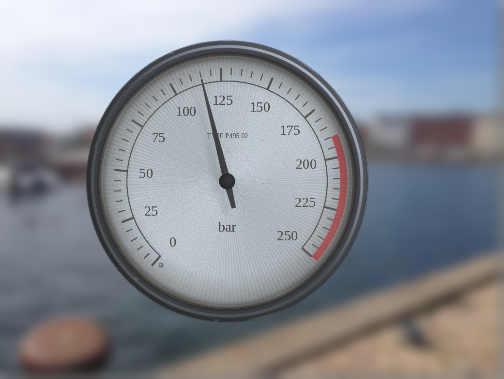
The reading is 115 bar
